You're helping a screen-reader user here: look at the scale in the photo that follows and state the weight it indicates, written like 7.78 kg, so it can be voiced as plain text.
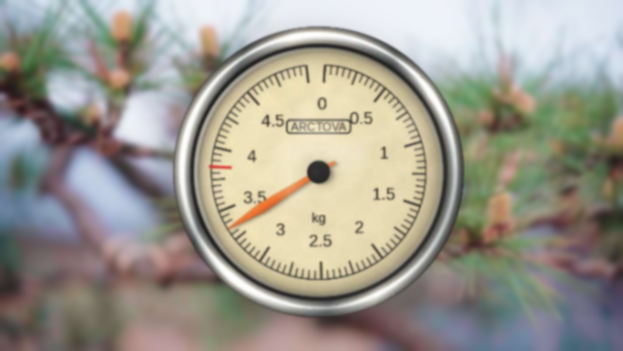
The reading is 3.35 kg
